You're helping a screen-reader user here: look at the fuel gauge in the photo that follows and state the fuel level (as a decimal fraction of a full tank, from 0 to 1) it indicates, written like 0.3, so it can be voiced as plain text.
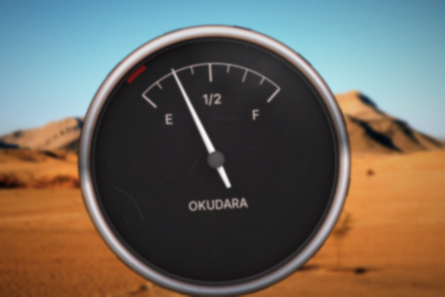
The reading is 0.25
